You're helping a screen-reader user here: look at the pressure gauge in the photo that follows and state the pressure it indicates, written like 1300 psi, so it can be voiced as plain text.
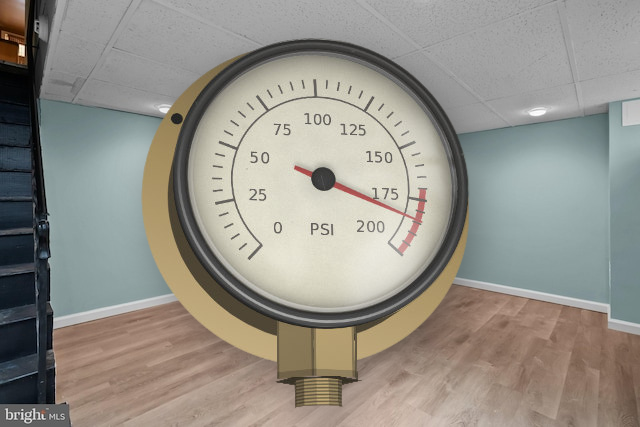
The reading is 185 psi
